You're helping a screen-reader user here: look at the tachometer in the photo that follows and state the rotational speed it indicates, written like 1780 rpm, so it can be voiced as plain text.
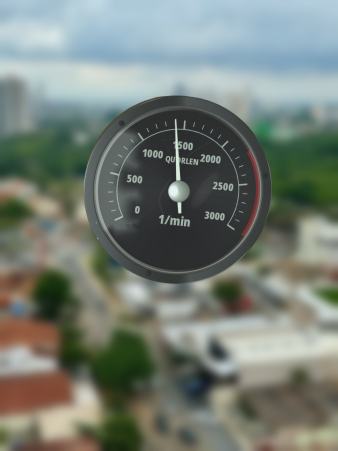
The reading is 1400 rpm
